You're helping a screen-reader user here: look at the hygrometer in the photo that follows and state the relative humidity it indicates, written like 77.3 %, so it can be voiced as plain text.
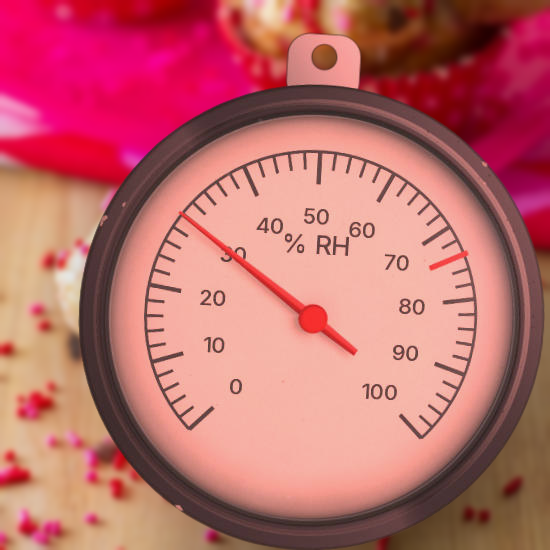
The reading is 30 %
